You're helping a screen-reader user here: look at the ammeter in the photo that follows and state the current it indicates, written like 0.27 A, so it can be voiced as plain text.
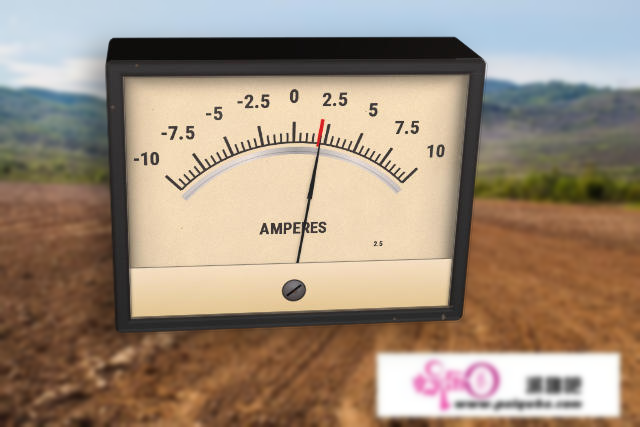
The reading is 2 A
